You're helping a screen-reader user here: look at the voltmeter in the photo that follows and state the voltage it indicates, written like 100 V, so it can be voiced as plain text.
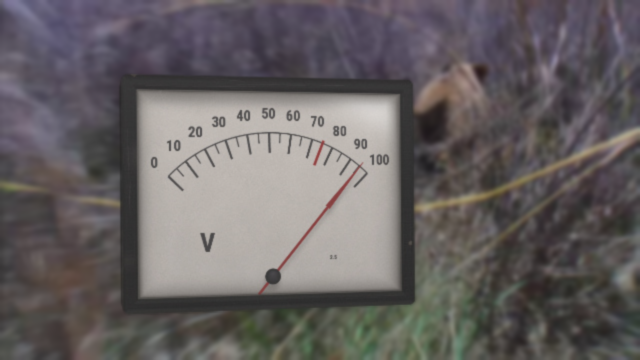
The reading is 95 V
